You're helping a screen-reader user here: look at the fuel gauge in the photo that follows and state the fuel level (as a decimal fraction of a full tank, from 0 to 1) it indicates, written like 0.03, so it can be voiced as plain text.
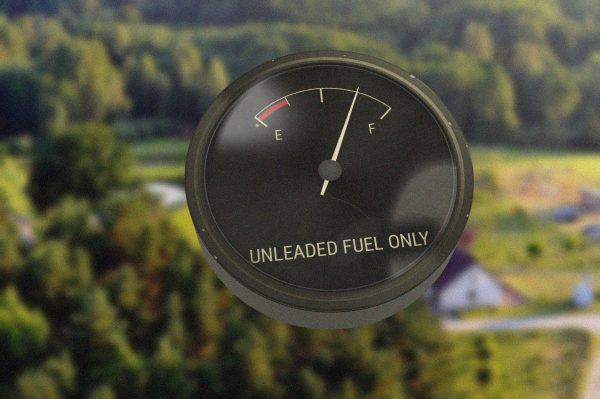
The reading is 0.75
